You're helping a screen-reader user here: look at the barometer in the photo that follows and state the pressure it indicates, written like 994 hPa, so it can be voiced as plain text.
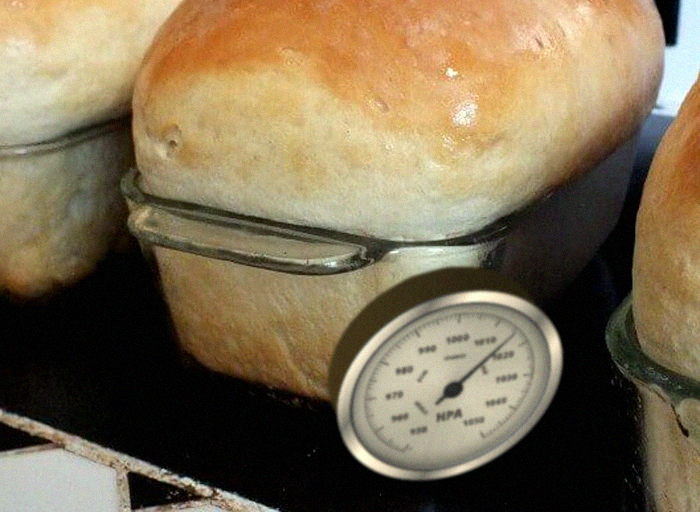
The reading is 1015 hPa
